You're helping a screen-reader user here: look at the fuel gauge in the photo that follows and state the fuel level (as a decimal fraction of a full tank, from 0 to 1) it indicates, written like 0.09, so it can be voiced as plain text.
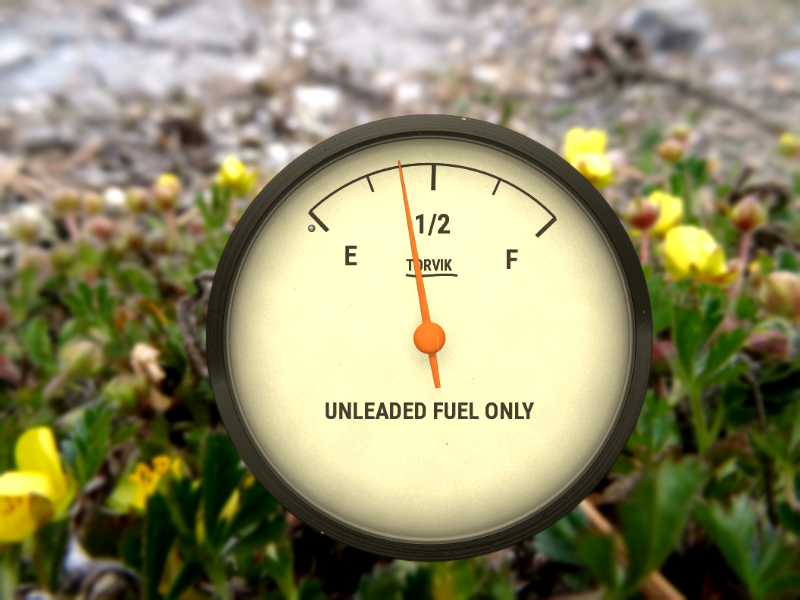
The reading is 0.375
